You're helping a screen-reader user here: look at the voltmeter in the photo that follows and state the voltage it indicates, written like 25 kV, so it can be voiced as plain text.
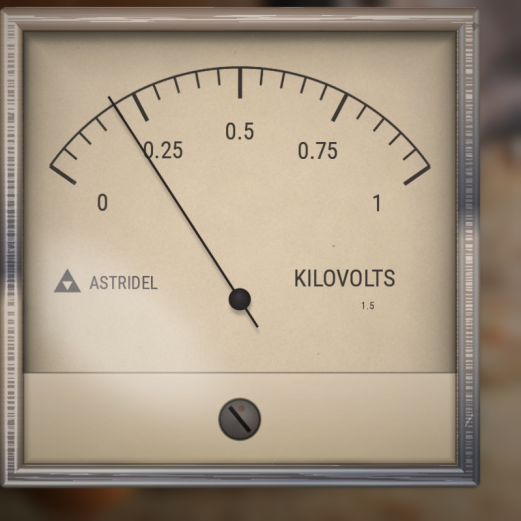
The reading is 0.2 kV
